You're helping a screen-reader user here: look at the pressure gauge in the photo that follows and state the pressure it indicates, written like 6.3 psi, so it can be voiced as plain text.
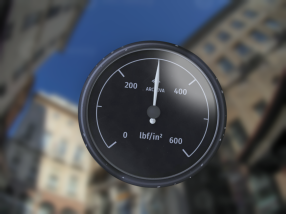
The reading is 300 psi
